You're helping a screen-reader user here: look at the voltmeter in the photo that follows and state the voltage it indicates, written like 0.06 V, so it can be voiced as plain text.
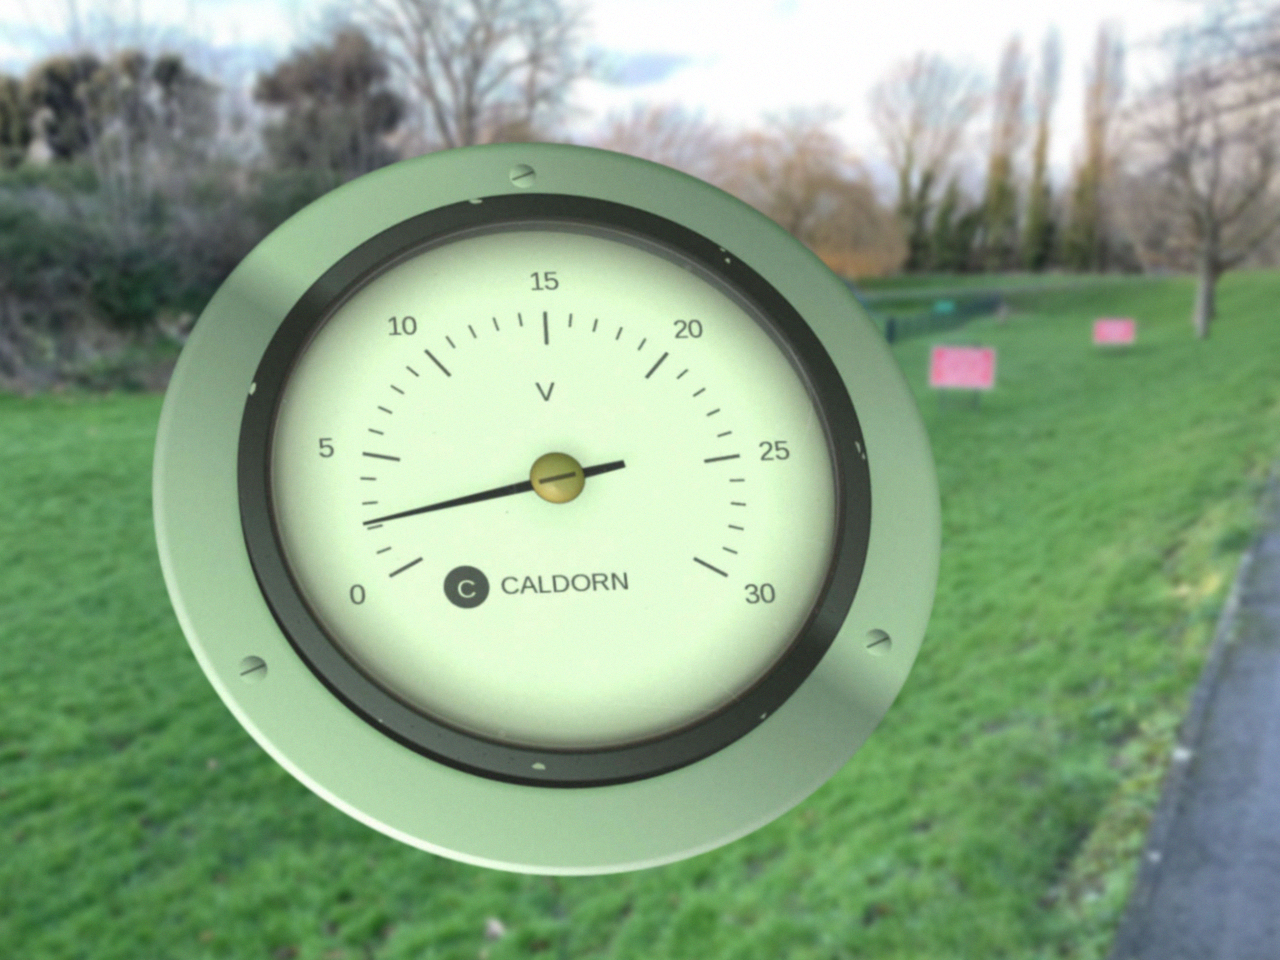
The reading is 2 V
